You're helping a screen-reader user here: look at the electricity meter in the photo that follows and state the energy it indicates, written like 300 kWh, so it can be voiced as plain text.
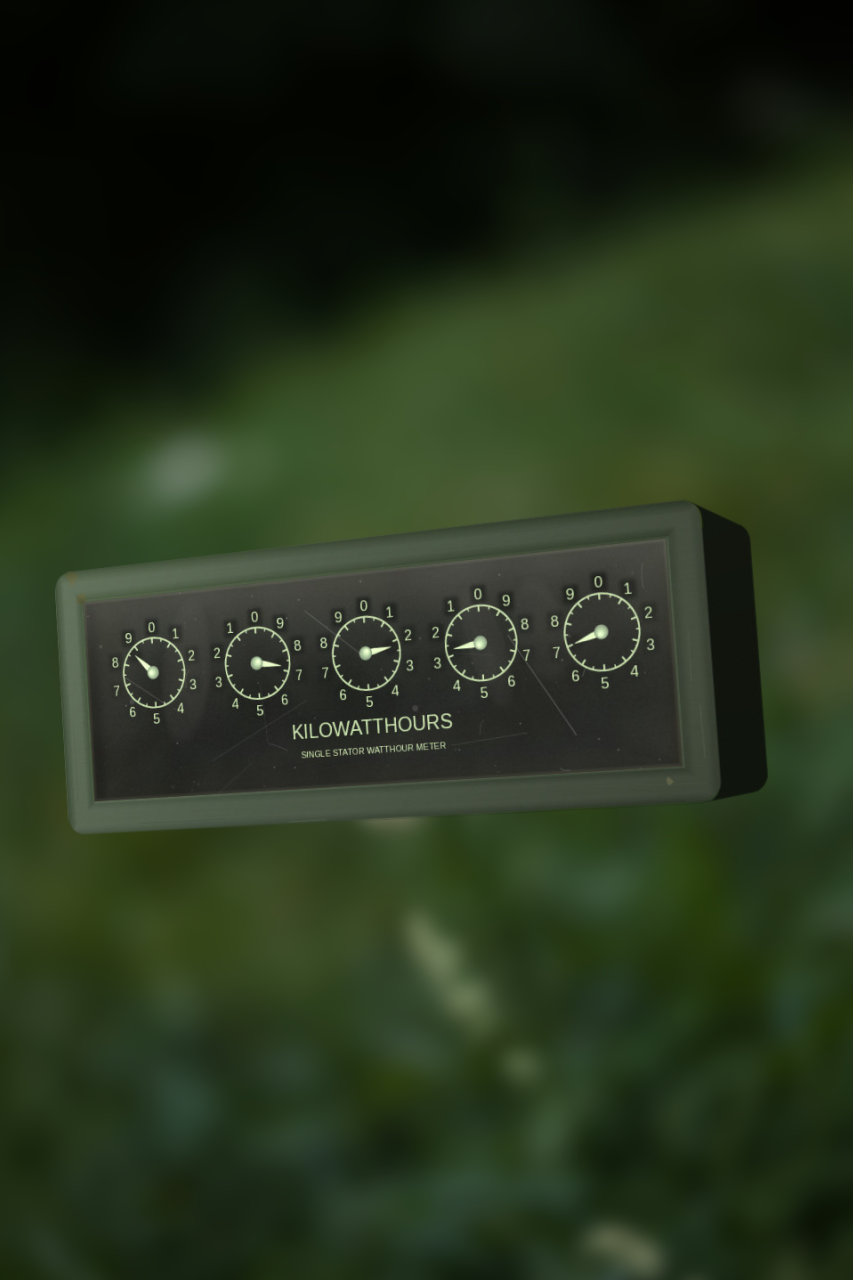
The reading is 87227 kWh
